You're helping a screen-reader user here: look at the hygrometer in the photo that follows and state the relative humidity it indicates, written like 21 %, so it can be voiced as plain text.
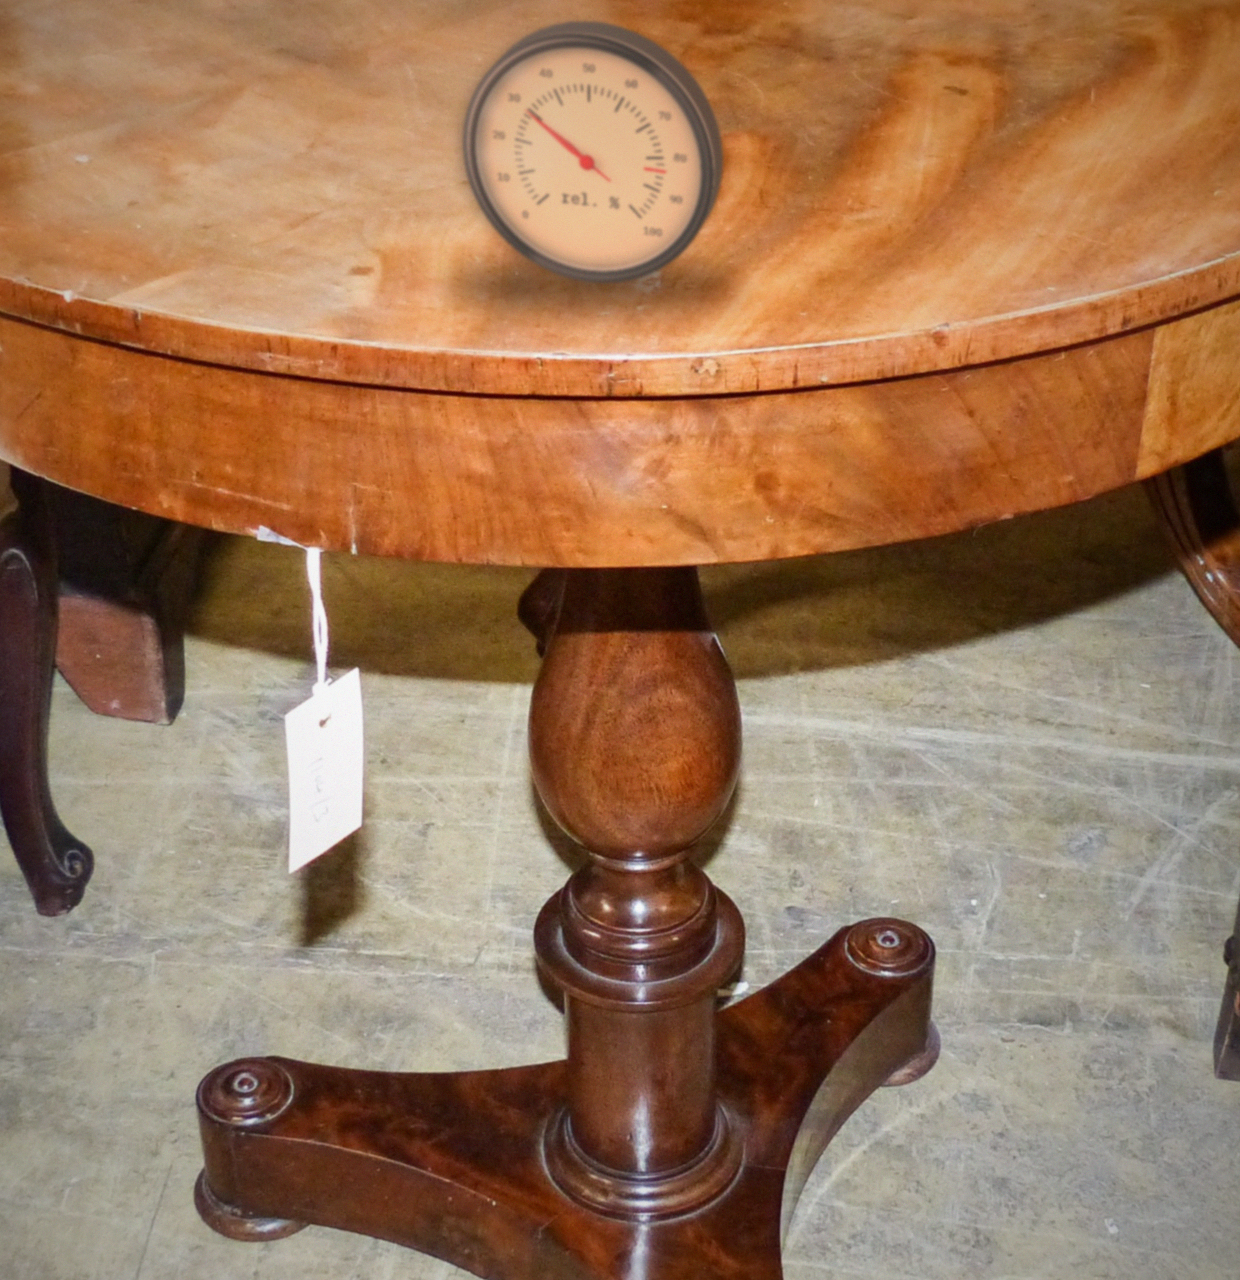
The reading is 30 %
